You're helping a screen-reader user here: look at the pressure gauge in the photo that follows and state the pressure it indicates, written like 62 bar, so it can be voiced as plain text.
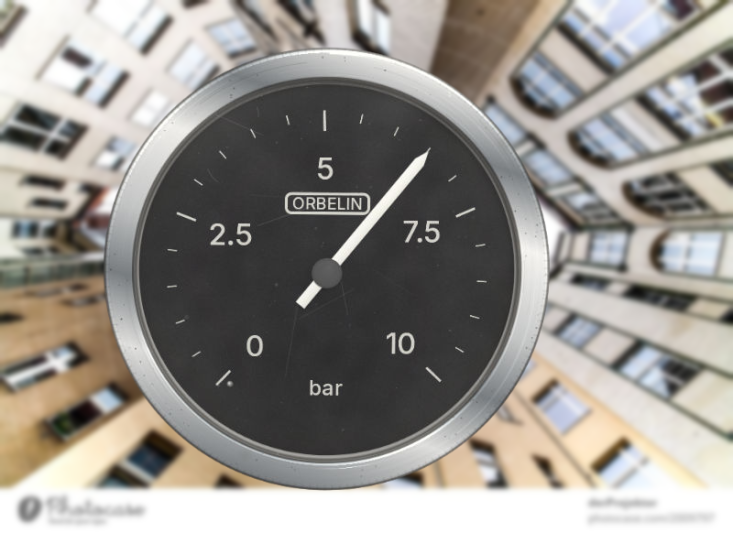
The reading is 6.5 bar
